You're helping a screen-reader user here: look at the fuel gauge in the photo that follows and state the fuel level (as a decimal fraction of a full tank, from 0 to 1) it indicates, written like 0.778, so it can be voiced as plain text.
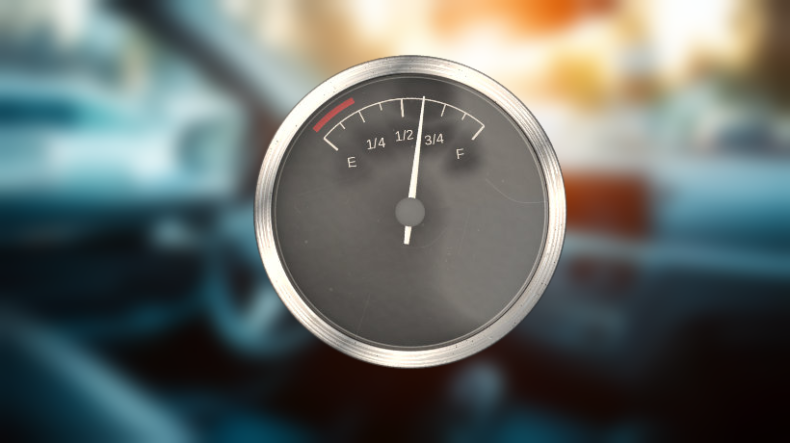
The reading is 0.625
